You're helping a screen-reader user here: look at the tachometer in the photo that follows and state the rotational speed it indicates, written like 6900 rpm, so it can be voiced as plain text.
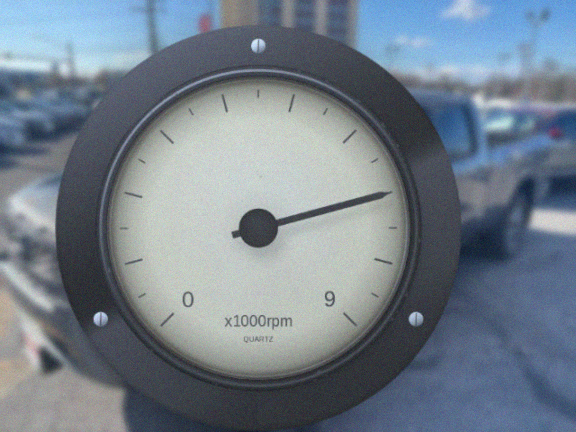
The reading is 7000 rpm
